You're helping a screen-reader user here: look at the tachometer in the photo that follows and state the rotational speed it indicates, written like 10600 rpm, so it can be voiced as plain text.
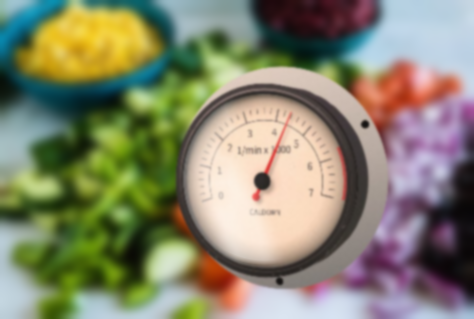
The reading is 4400 rpm
